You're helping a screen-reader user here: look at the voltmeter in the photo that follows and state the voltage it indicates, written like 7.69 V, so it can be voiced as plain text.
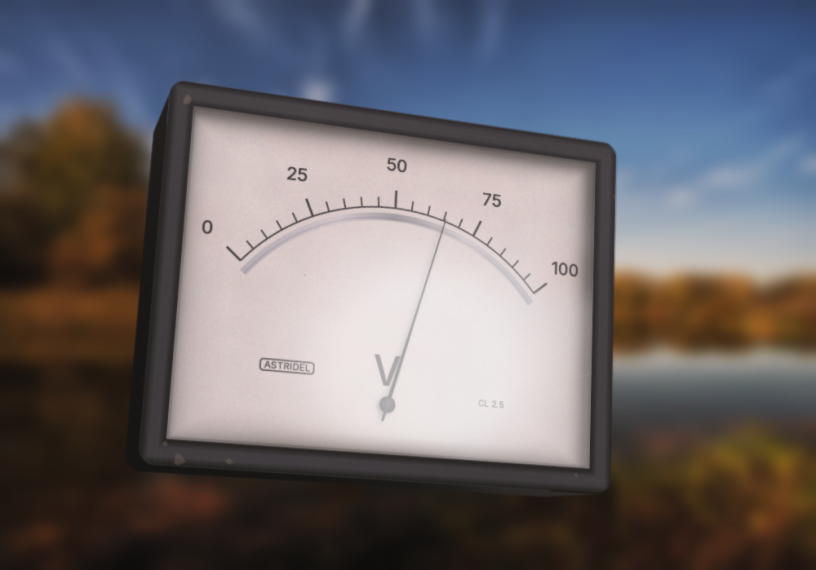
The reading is 65 V
